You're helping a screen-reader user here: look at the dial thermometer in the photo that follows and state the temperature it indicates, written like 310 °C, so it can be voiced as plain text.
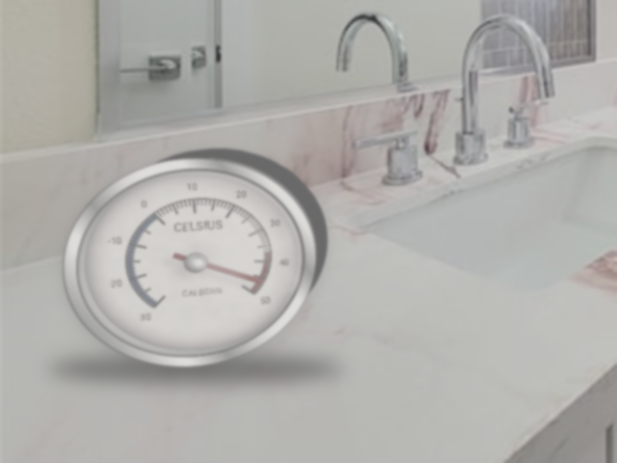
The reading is 45 °C
